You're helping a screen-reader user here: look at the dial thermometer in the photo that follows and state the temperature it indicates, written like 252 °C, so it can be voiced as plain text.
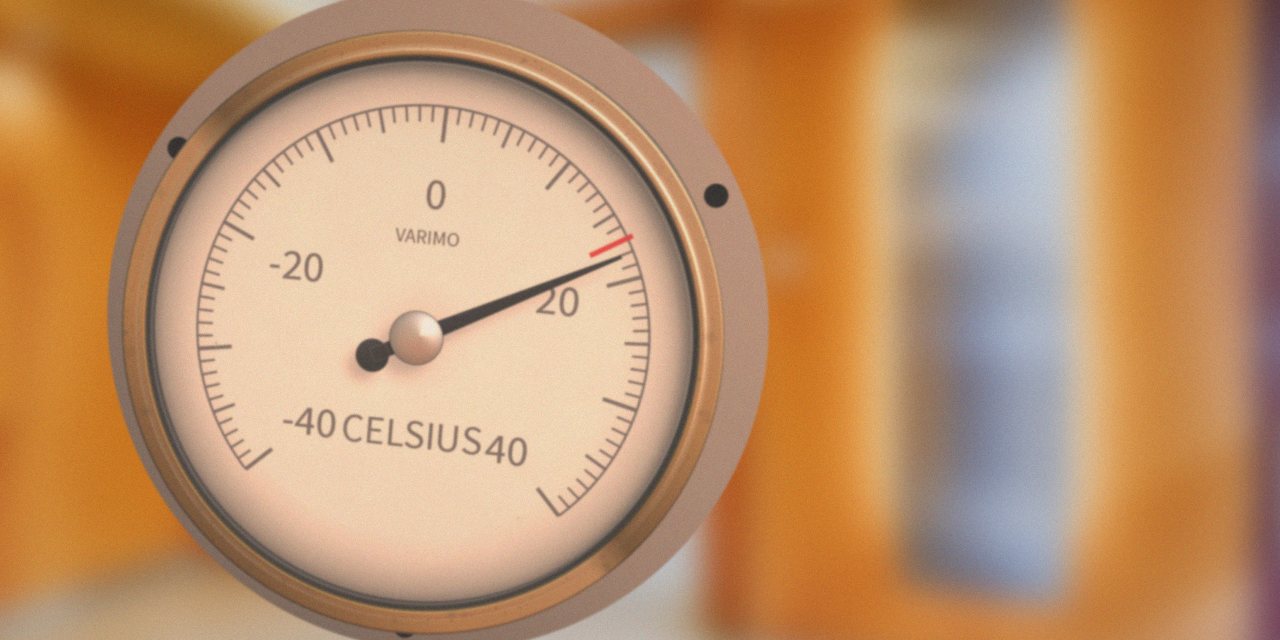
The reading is 18 °C
